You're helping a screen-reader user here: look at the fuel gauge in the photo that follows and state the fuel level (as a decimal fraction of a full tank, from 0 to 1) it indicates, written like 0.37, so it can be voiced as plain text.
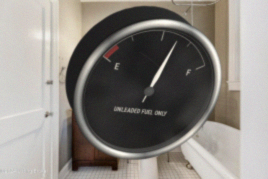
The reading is 0.625
